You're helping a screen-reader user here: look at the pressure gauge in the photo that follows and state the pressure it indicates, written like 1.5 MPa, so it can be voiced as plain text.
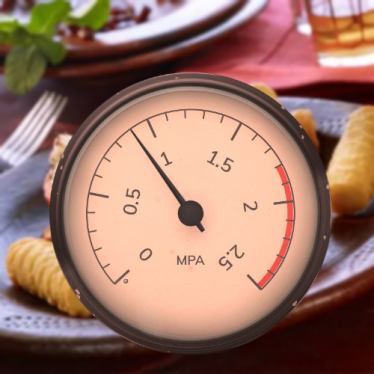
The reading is 0.9 MPa
